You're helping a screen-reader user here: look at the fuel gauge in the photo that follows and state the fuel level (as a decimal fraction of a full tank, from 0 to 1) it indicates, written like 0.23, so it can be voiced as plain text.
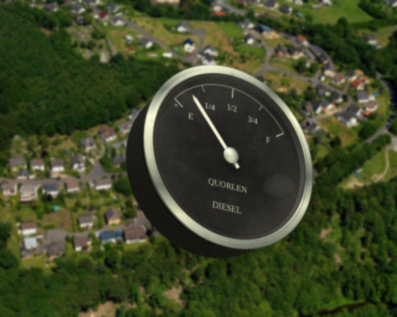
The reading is 0.125
